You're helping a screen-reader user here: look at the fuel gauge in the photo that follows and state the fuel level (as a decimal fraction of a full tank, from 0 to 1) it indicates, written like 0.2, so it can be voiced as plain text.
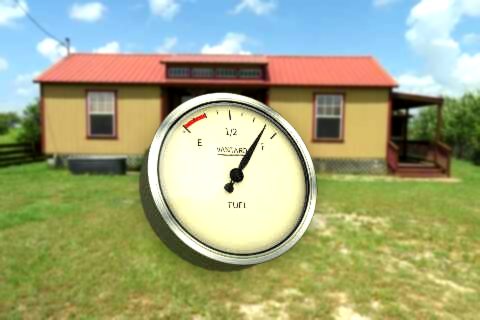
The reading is 0.875
